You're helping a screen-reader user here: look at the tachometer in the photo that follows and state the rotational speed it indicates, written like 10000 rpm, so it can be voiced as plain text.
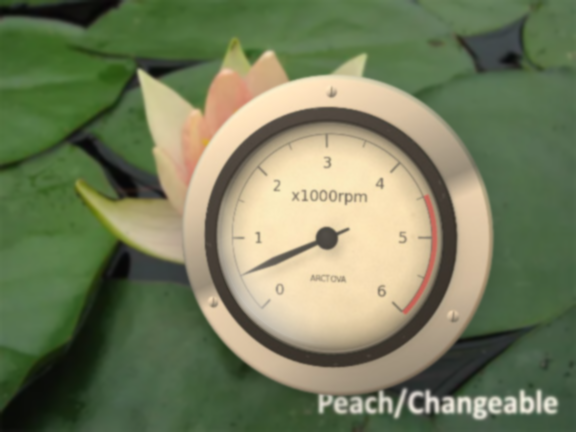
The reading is 500 rpm
